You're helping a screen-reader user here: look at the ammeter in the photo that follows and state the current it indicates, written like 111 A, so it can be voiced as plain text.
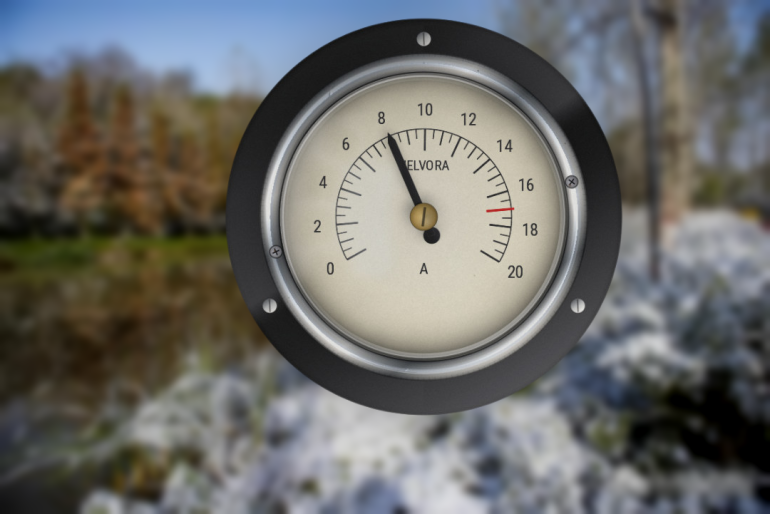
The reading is 8 A
